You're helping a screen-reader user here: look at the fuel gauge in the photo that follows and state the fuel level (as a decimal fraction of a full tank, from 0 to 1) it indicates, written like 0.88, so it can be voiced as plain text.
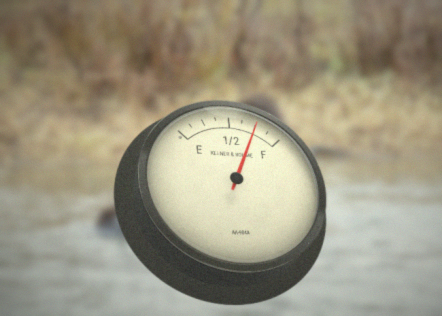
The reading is 0.75
